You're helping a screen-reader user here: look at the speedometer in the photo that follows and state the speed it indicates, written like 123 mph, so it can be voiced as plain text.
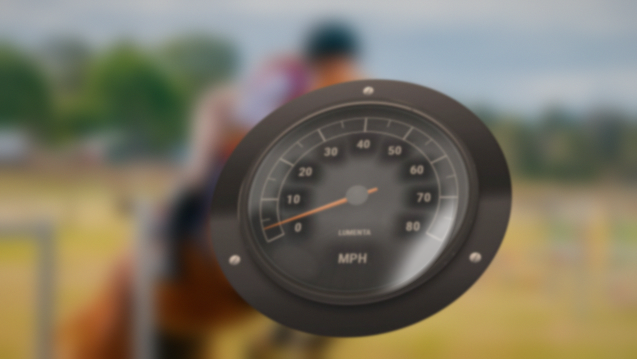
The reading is 2.5 mph
